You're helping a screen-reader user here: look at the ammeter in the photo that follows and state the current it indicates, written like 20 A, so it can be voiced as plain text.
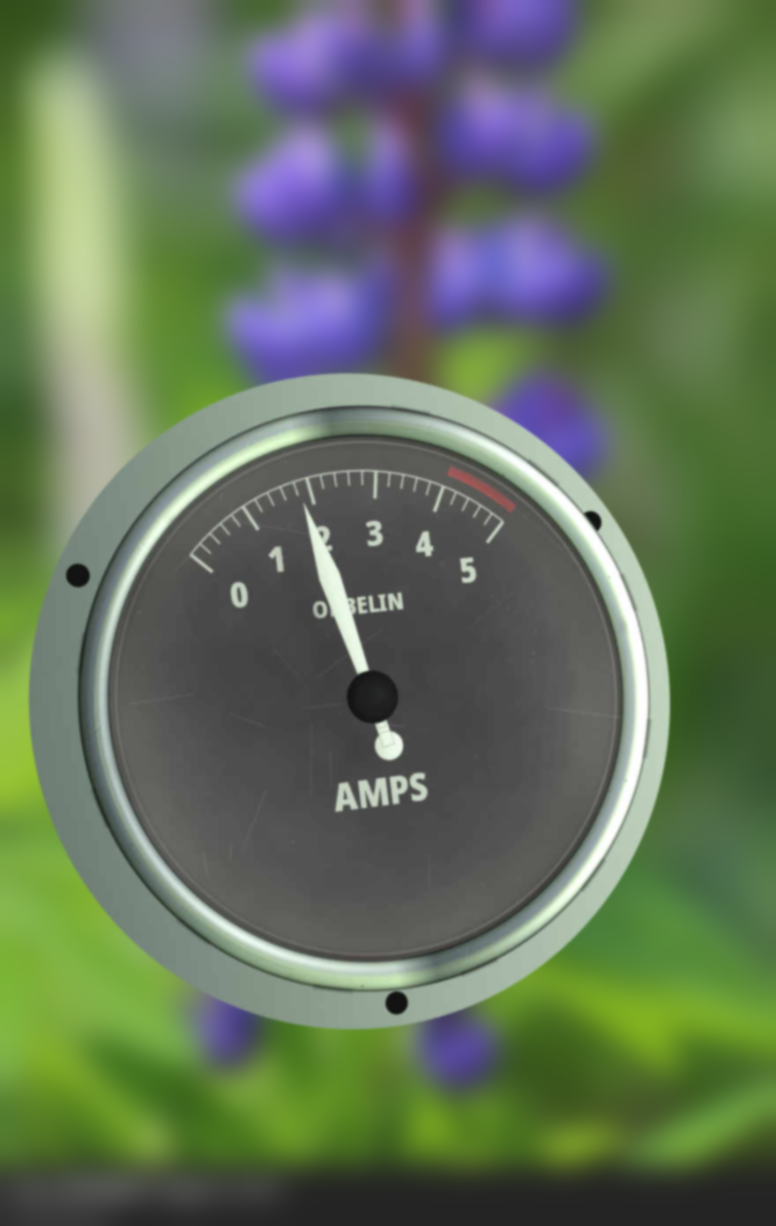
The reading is 1.8 A
